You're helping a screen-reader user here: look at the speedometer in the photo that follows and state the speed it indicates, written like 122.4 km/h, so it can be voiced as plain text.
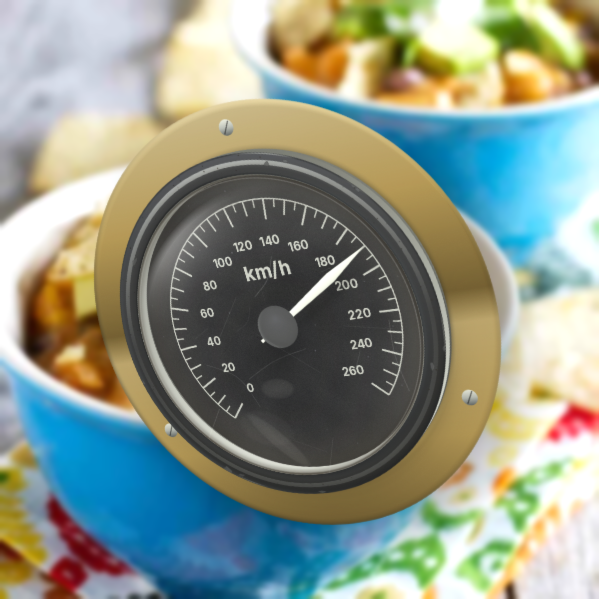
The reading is 190 km/h
